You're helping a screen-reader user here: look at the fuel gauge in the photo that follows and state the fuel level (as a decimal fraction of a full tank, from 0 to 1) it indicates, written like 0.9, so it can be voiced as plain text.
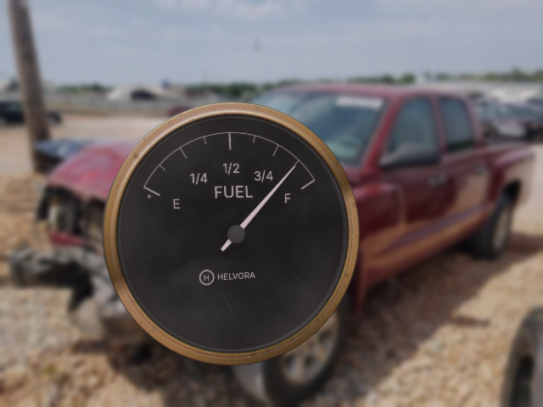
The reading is 0.875
